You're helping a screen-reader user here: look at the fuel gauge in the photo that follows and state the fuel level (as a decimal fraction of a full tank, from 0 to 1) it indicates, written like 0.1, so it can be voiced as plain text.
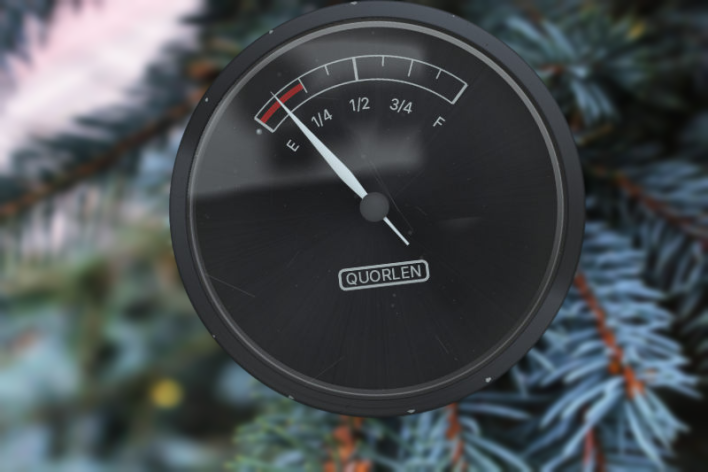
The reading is 0.125
